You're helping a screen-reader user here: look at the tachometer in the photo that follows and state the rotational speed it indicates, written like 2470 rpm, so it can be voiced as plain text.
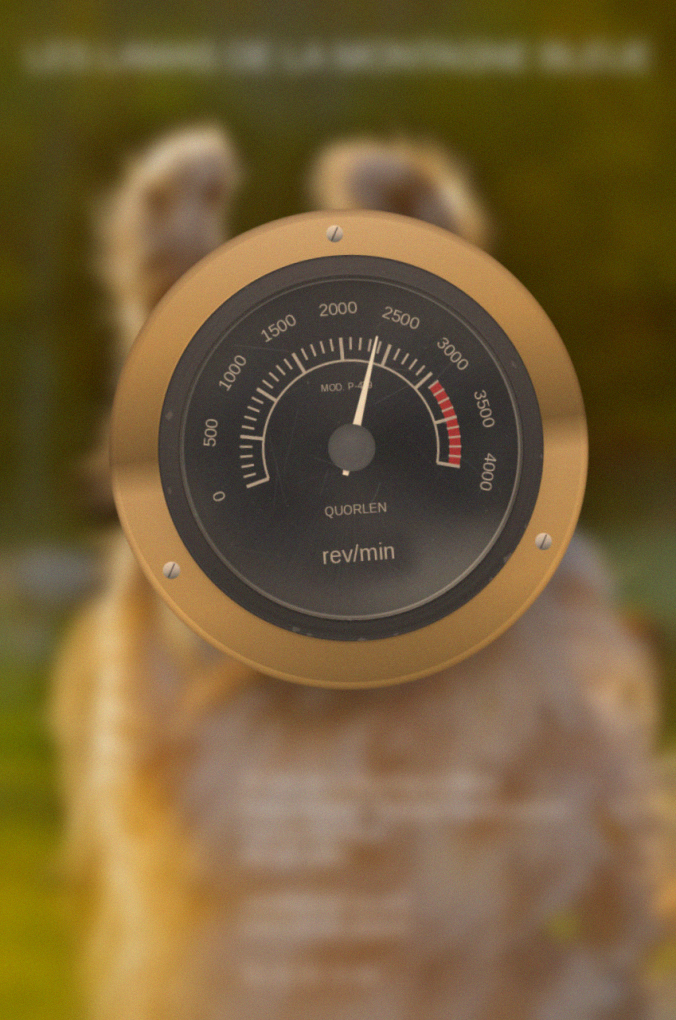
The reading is 2350 rpm
